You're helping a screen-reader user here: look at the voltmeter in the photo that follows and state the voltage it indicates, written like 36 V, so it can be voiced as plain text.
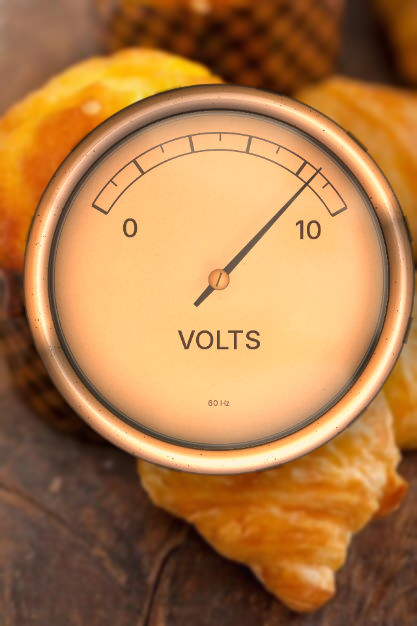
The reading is 8.5 V
